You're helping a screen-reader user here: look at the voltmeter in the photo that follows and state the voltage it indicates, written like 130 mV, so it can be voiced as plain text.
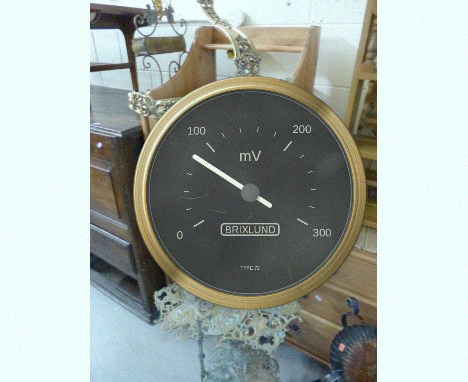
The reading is 80 mV
